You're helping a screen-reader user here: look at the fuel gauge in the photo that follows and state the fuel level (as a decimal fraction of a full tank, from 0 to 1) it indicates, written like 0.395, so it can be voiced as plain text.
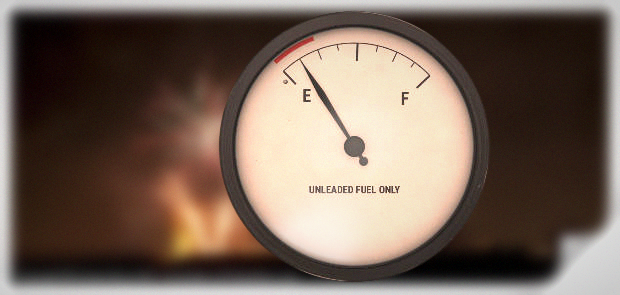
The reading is 0.125
